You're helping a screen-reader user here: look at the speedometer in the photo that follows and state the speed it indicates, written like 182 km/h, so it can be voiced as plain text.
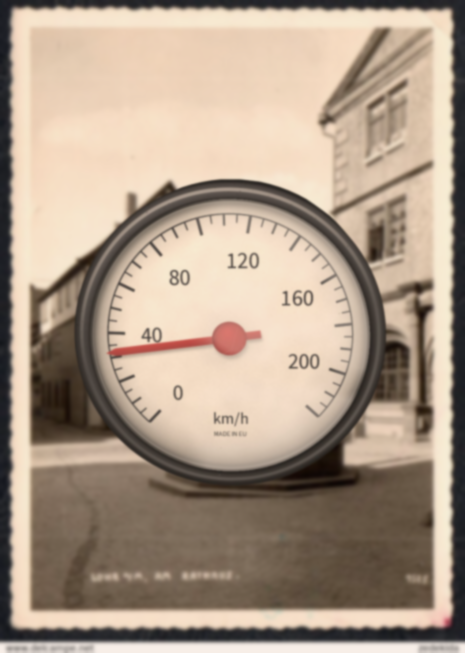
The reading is 32.5 km/h
